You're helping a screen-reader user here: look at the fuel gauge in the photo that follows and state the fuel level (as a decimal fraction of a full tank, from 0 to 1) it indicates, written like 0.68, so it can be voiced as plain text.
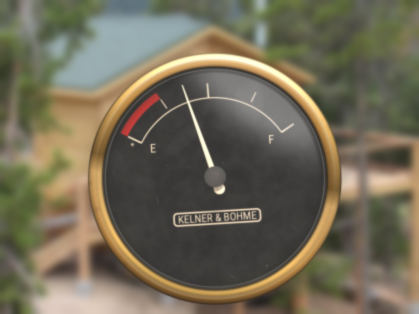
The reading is 0.375
